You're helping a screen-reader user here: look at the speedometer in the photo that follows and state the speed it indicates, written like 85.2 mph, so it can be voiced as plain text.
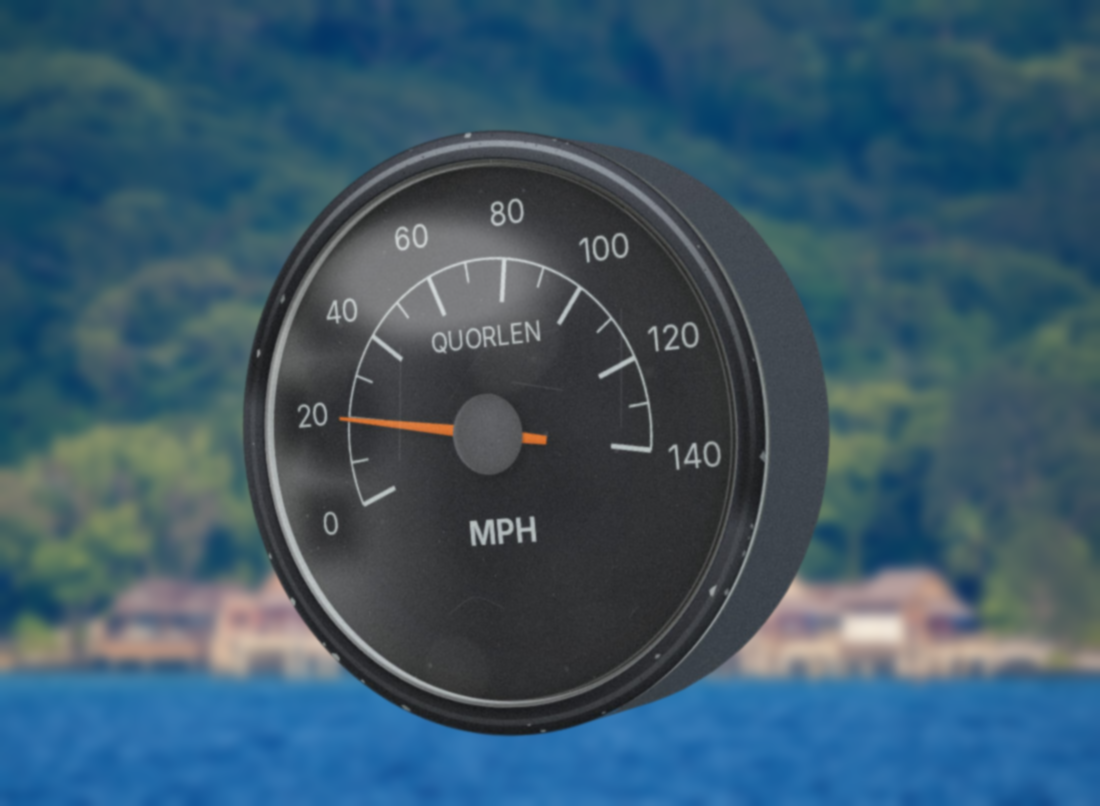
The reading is 20 mph
